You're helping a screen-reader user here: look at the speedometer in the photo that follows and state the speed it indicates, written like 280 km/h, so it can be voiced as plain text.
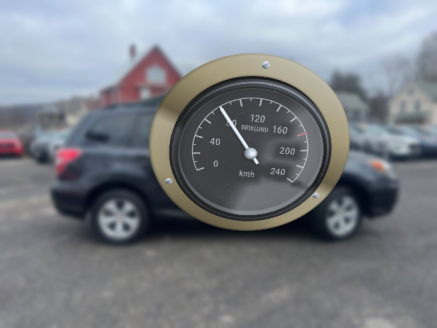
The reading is 80 km/h
